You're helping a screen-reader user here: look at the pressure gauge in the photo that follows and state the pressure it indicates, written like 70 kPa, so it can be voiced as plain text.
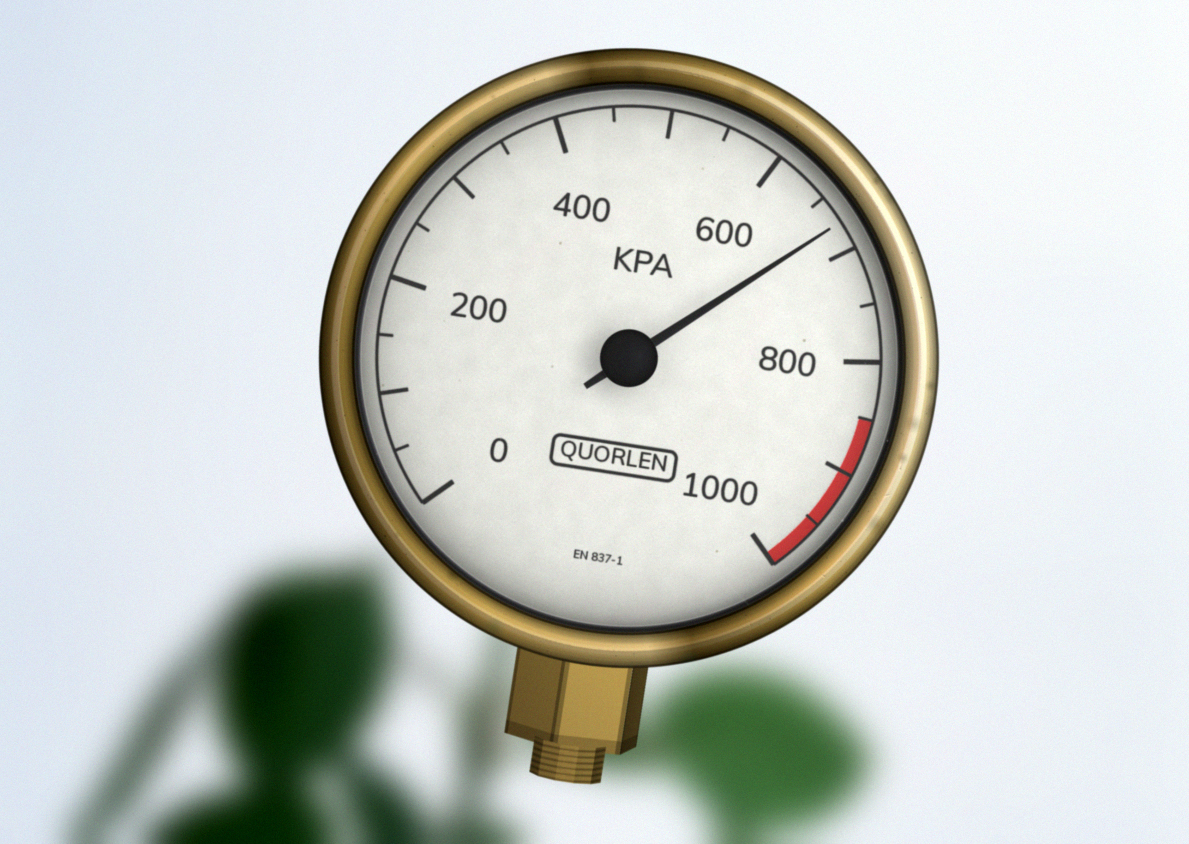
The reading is 675 kPa
